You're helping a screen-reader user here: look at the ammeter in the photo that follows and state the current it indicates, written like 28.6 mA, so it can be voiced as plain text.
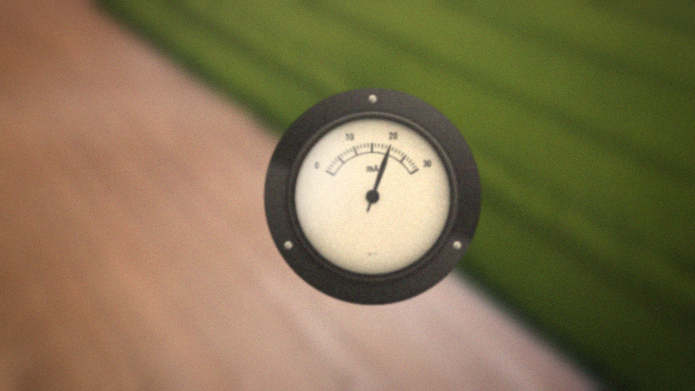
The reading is 20 mA
